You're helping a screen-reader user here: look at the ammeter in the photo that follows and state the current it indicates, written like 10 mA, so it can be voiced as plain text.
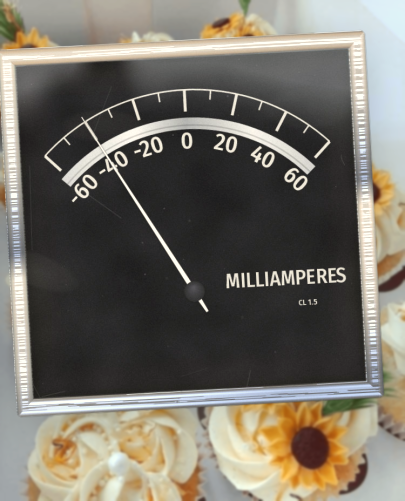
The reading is -40 mA
